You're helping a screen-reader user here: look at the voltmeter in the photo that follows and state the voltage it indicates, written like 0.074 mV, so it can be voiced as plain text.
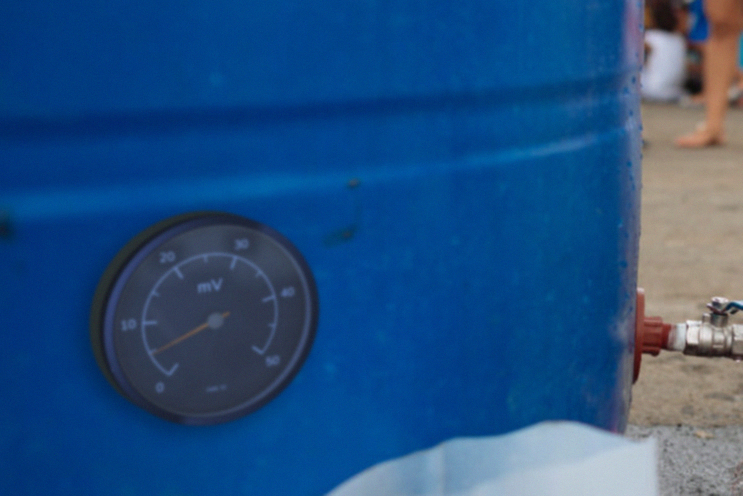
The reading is 5 mV
